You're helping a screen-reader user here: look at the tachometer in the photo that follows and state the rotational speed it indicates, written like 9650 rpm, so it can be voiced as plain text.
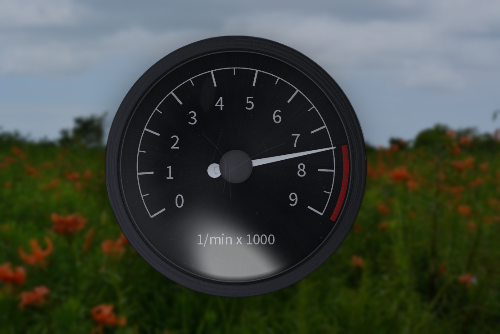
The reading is 7500 rpm
